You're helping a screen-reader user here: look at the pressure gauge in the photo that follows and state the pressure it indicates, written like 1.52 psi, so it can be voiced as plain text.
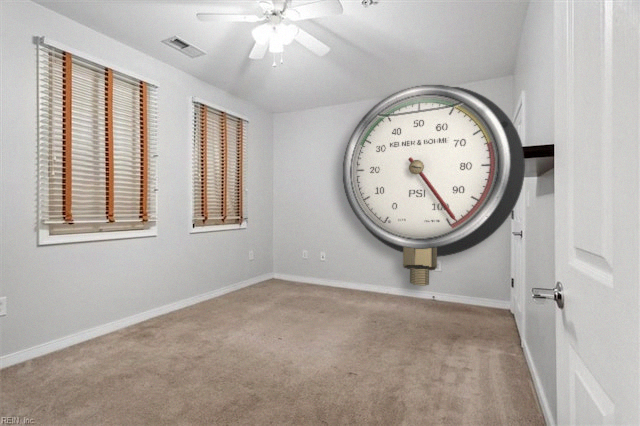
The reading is 98 psi
